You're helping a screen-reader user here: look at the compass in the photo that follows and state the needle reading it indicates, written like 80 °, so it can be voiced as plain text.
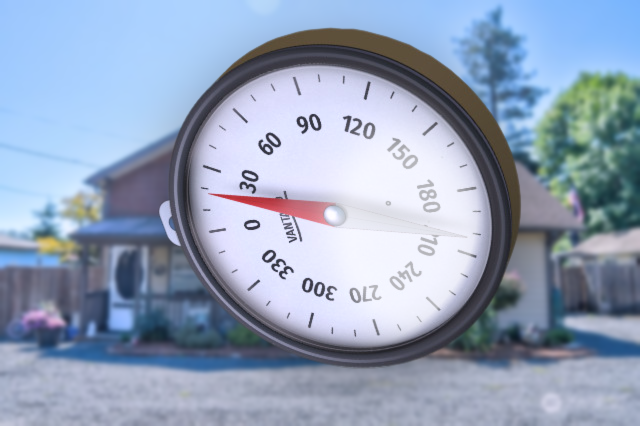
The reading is 20 °
